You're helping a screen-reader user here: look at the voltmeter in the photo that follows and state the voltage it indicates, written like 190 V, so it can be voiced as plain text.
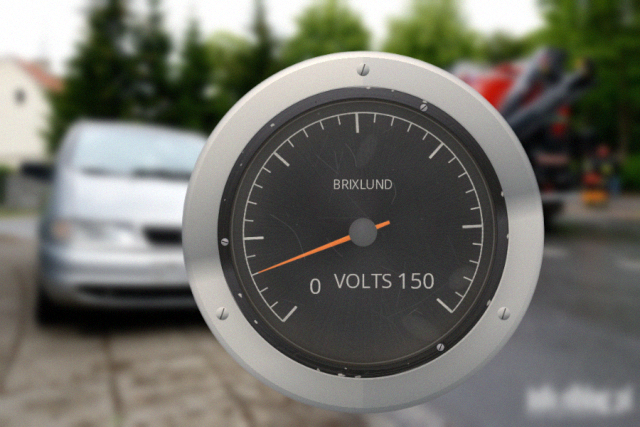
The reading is 15 V
